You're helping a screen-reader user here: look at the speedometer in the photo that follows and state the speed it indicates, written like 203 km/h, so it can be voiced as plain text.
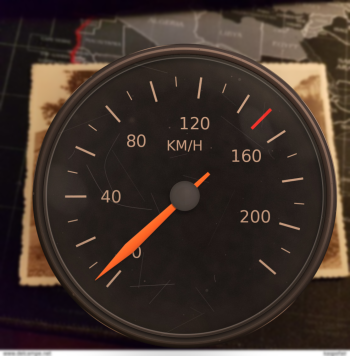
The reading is 5 km/h
